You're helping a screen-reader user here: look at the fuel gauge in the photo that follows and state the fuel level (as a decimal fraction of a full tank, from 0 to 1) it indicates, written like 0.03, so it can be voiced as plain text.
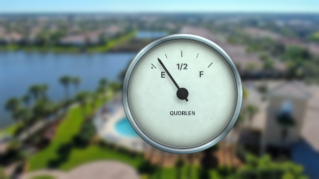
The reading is 0.125
